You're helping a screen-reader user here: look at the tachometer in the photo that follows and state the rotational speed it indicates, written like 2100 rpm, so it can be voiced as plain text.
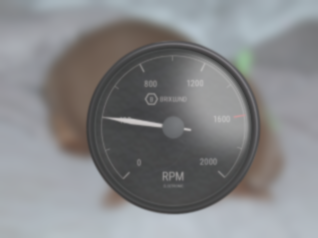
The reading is 400 rpm
